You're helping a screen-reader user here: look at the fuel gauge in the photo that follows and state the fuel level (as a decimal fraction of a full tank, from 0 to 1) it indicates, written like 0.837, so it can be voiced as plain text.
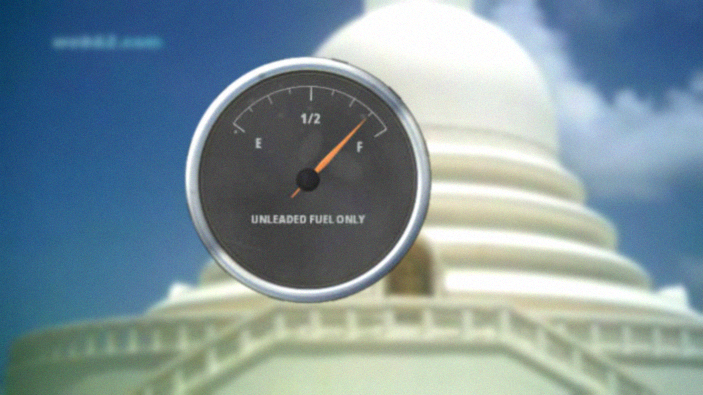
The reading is 0.875
